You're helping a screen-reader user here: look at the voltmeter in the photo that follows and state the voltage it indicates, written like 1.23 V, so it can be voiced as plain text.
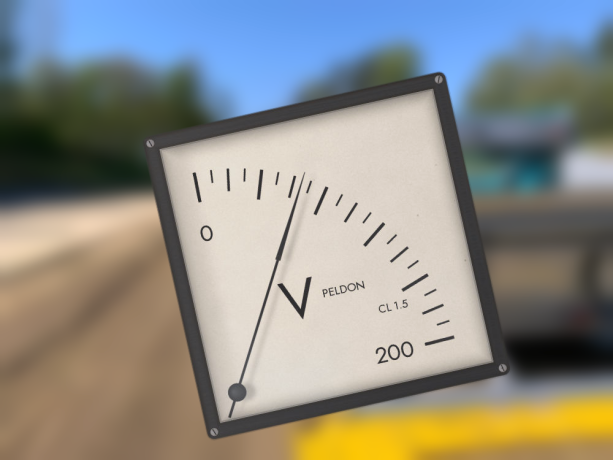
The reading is 65 V
